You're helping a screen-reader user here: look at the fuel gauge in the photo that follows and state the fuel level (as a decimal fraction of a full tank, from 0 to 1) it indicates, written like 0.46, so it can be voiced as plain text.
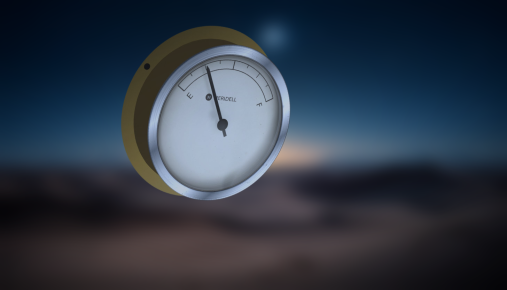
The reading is 0.25
